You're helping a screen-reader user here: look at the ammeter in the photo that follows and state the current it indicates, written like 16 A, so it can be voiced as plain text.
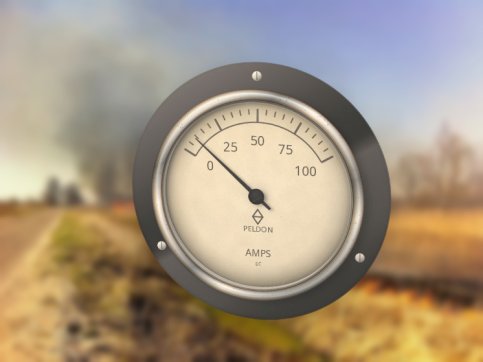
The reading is 10 A
